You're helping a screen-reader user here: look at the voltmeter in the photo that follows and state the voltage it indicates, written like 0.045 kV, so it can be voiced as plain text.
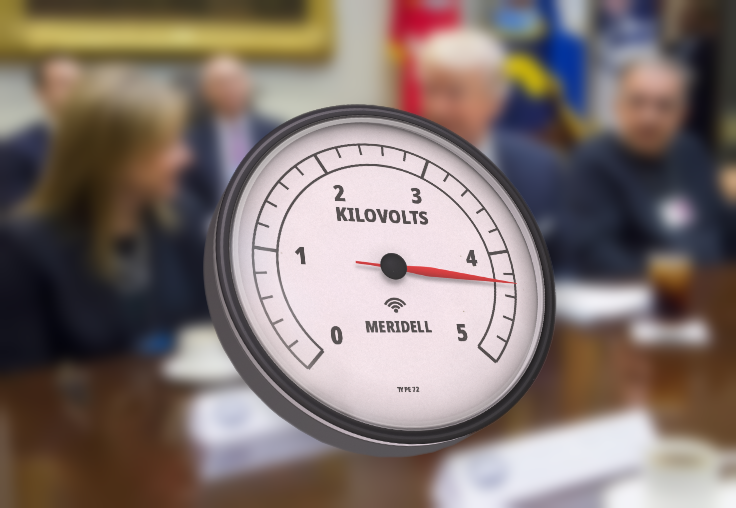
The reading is 4.3 kV
